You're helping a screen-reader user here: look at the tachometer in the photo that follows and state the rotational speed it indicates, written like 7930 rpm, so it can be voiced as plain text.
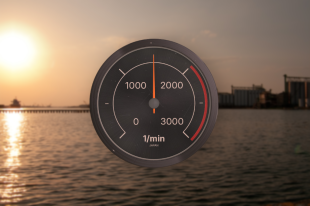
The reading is 1500 rpm
